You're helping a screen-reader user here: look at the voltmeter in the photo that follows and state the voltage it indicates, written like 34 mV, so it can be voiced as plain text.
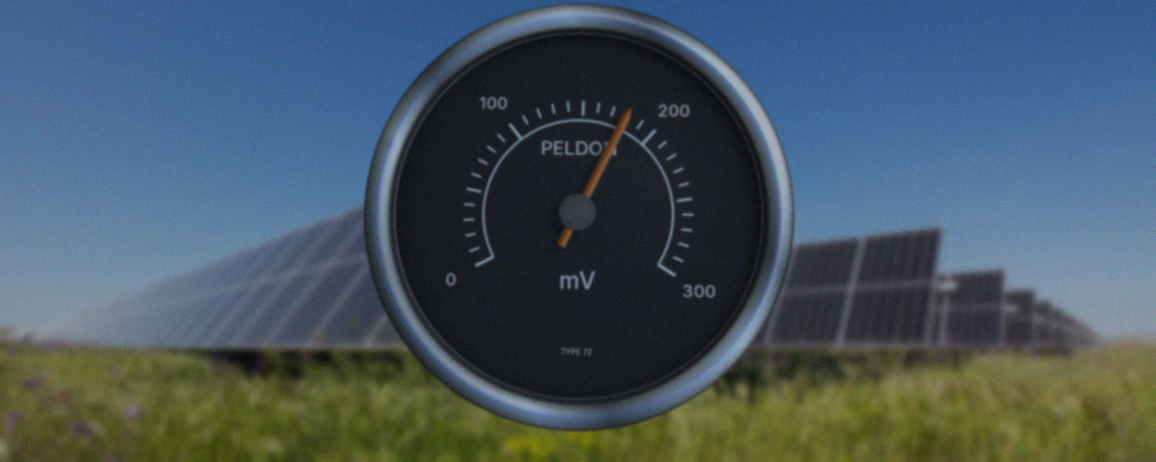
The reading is 180 mV
